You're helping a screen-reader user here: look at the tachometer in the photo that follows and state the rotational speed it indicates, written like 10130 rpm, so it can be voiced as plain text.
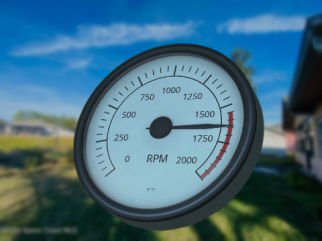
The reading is 1650 rpm
